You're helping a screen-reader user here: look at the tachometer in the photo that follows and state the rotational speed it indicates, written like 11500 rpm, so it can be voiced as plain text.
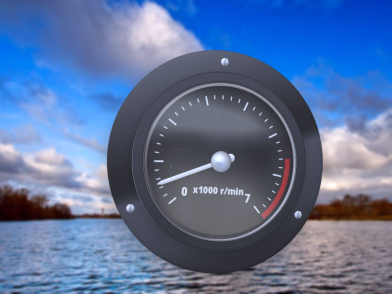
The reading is 500 rpm
